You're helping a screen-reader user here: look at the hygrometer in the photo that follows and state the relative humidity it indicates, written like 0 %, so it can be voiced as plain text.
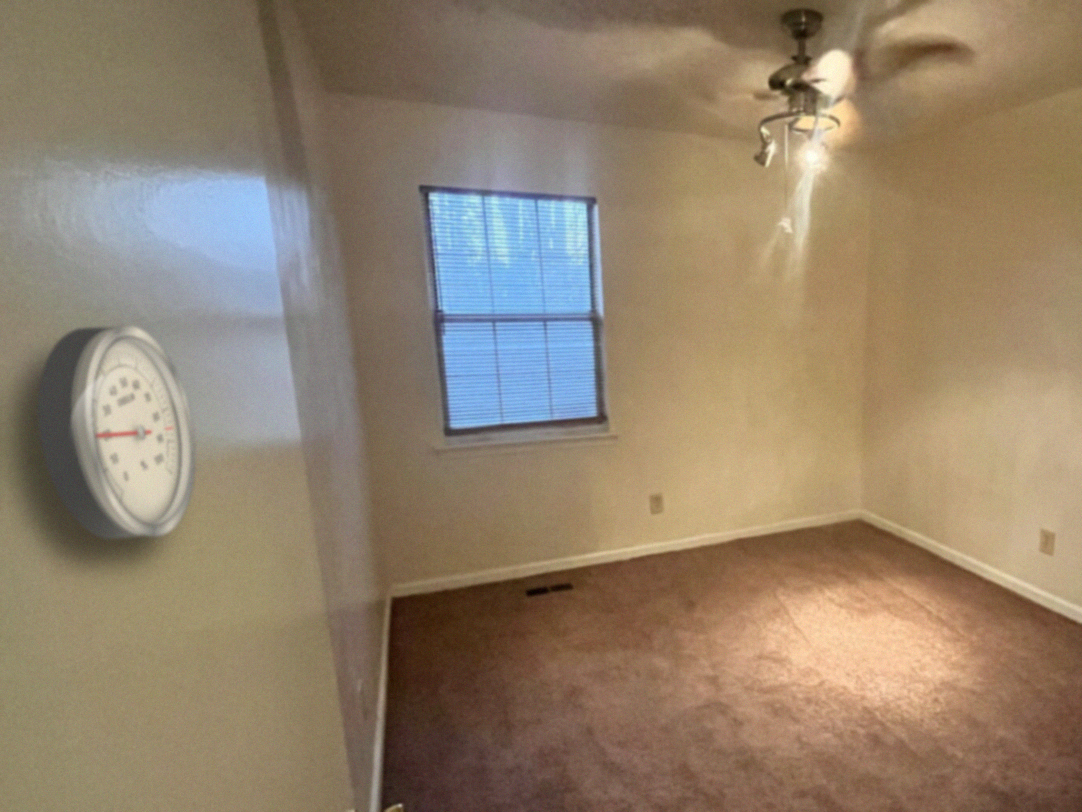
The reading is 20 %
